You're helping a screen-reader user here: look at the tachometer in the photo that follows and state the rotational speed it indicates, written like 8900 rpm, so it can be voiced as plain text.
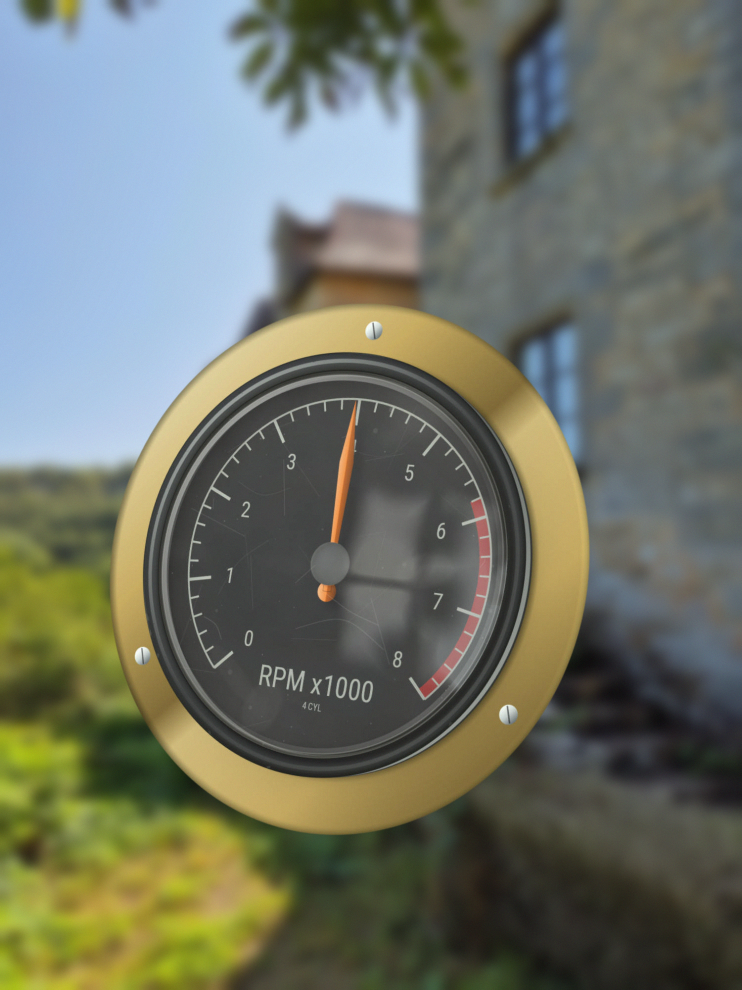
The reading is 4000 rpm
